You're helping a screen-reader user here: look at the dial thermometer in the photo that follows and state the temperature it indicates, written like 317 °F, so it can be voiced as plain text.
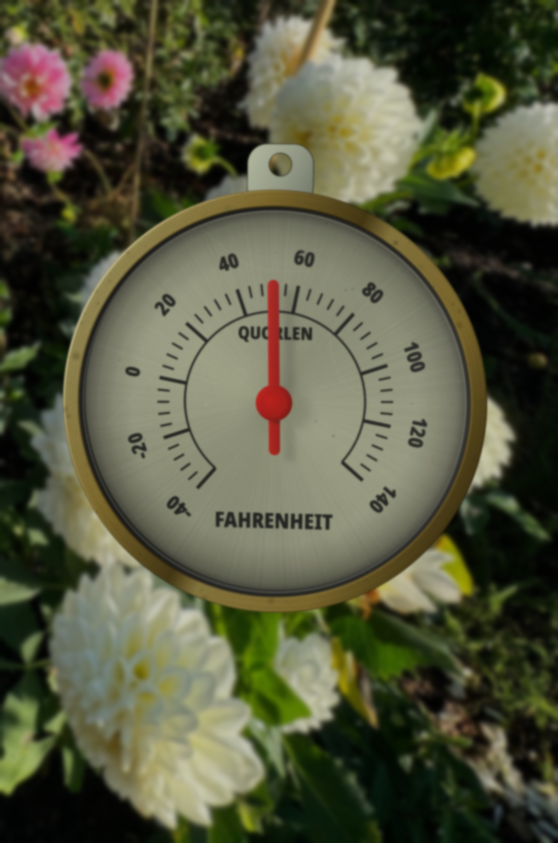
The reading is 52 °F
